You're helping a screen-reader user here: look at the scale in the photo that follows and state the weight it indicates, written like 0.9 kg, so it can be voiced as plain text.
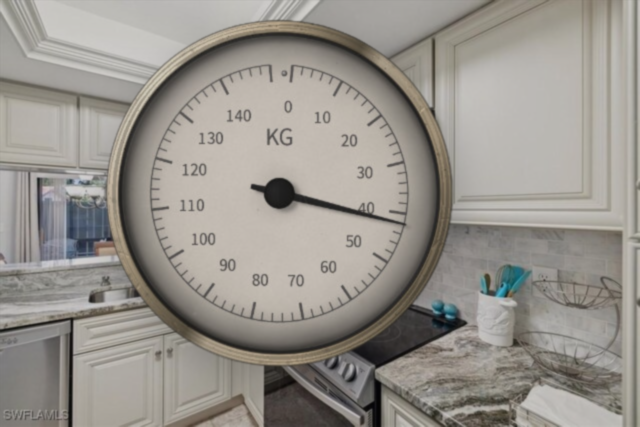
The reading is 42 kg
